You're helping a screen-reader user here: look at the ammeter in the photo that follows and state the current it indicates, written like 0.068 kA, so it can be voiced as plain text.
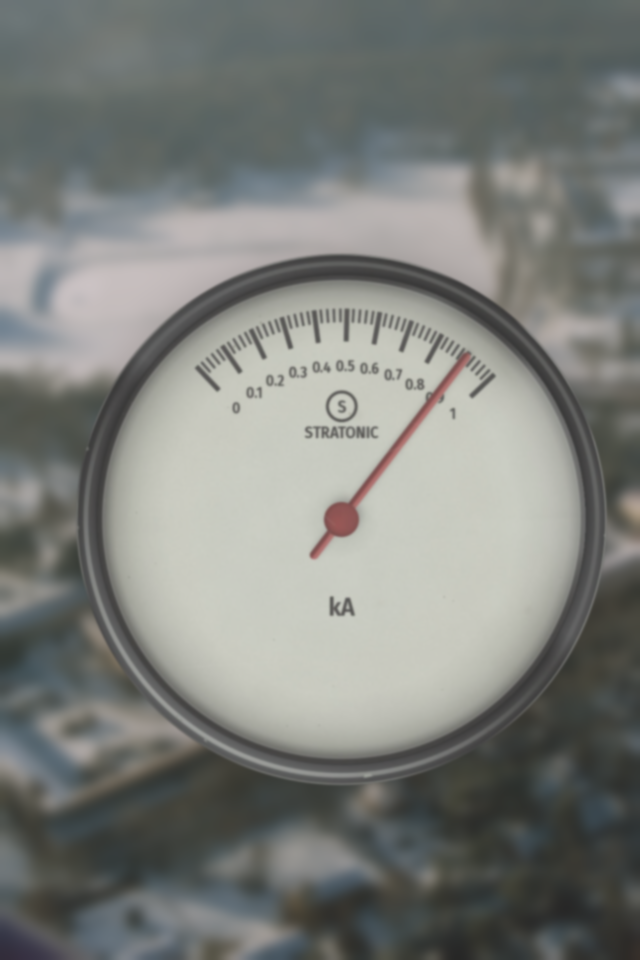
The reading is 0.9 kA
